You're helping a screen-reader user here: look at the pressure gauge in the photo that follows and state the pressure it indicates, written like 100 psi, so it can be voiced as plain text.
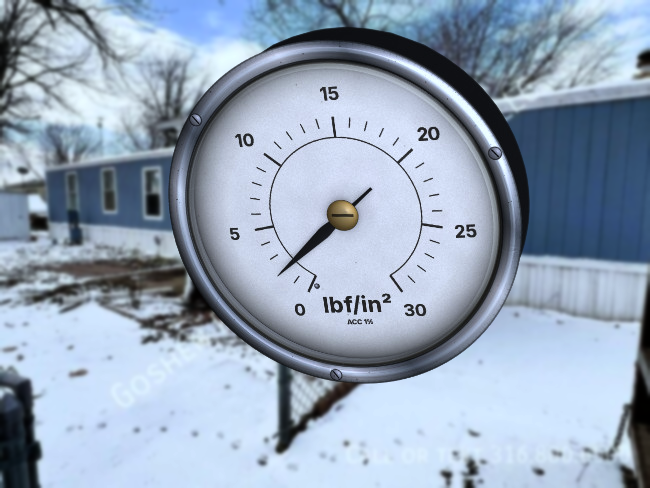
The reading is 2 psi
